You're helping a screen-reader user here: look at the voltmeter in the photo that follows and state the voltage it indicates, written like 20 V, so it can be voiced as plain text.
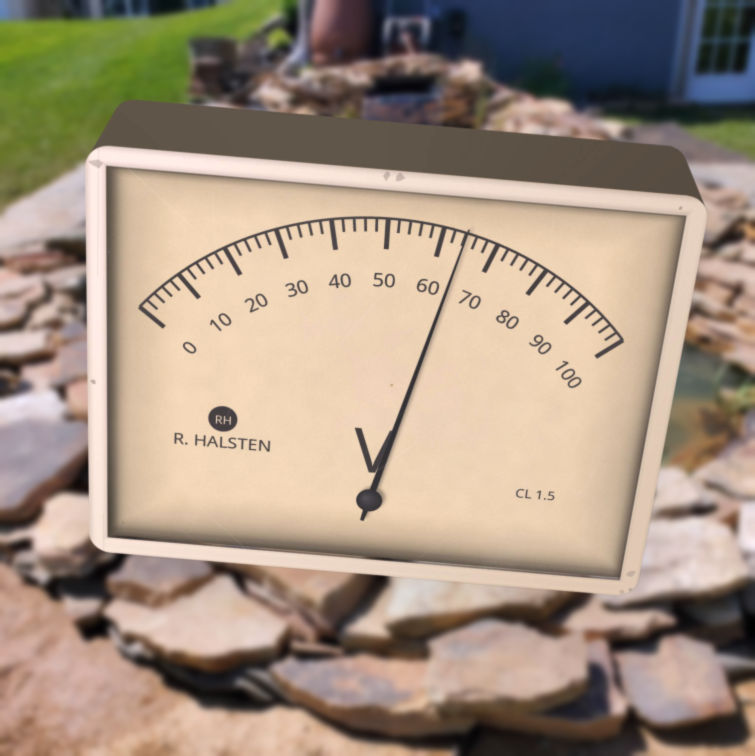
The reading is 64 V
